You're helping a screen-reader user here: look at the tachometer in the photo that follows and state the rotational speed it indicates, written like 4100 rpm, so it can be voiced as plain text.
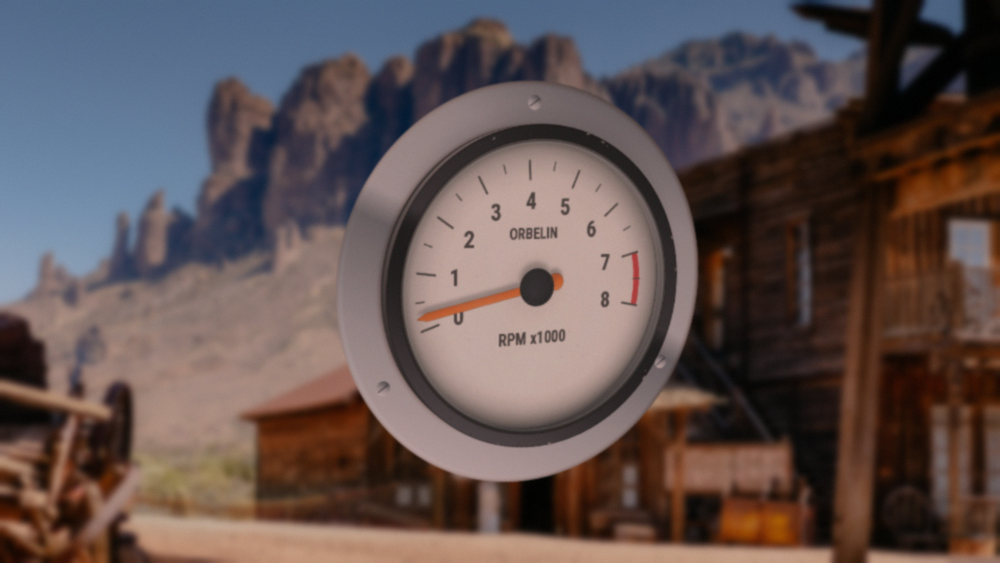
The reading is 250 rpm
